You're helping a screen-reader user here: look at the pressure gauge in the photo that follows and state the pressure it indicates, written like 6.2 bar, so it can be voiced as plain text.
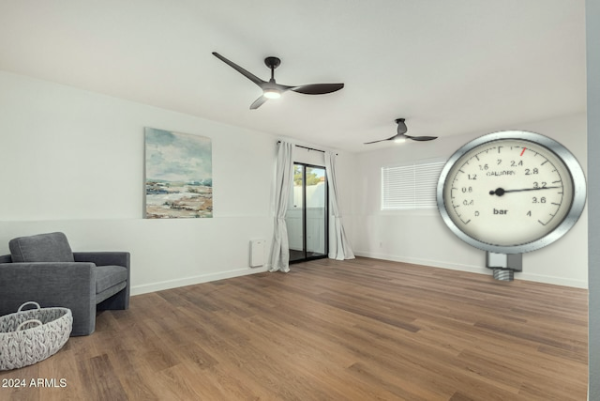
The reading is 3.3 bar
